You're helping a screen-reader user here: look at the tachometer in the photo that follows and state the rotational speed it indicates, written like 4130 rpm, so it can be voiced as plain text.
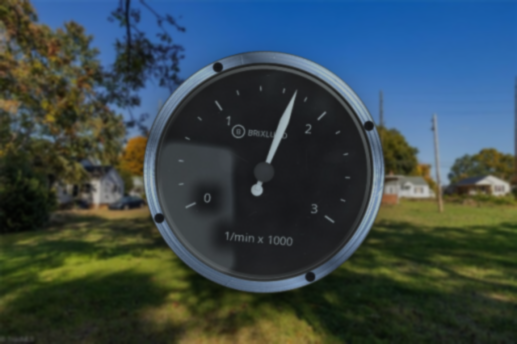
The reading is 1700 rpm
